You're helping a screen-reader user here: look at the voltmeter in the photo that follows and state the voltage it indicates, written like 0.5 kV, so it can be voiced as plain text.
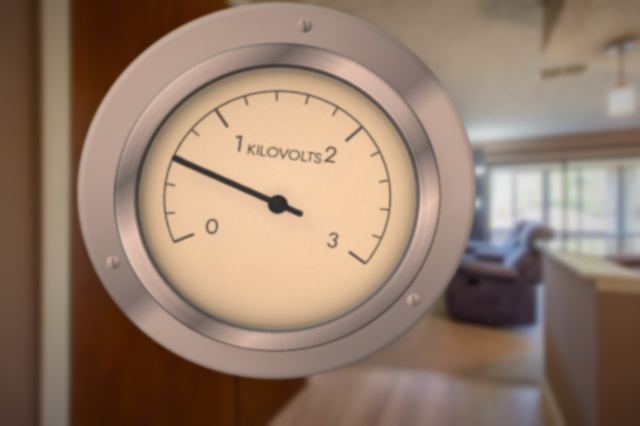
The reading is 0.6 kV
